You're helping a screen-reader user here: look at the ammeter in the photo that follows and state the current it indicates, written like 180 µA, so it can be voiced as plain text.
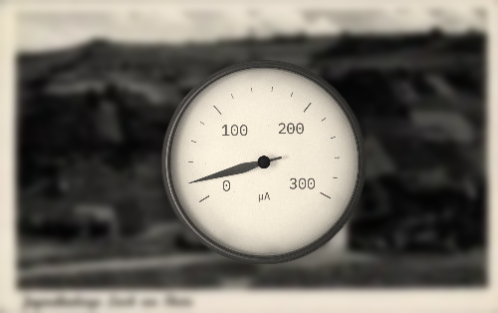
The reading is 20 µA
